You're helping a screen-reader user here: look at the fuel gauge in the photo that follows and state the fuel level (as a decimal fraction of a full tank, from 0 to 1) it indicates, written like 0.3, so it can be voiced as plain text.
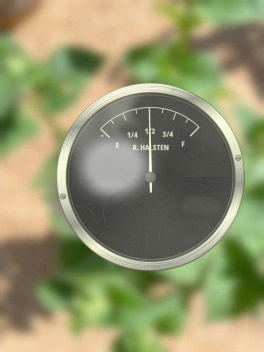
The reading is 0.5
